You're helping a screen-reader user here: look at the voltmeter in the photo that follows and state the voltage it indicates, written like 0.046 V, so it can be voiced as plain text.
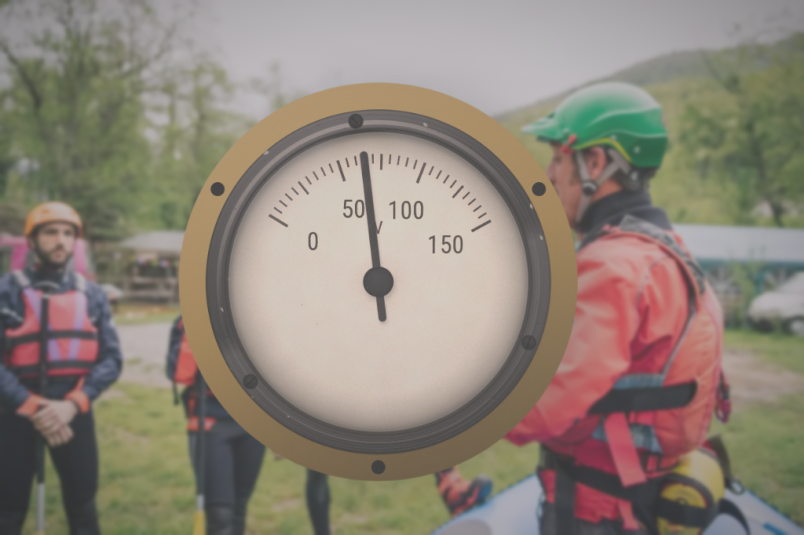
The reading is 65 V
